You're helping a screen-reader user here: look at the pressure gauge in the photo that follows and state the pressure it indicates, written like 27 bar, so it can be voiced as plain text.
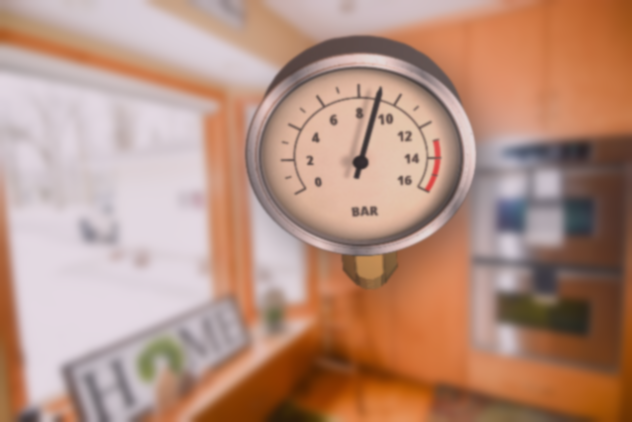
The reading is 9 bar
